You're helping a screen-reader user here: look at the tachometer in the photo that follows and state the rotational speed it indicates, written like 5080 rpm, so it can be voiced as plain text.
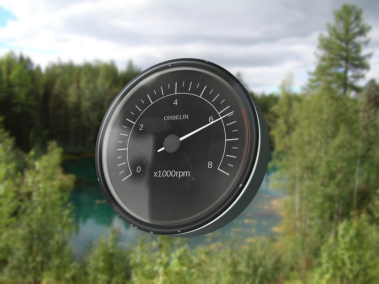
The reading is 6250 rpm
